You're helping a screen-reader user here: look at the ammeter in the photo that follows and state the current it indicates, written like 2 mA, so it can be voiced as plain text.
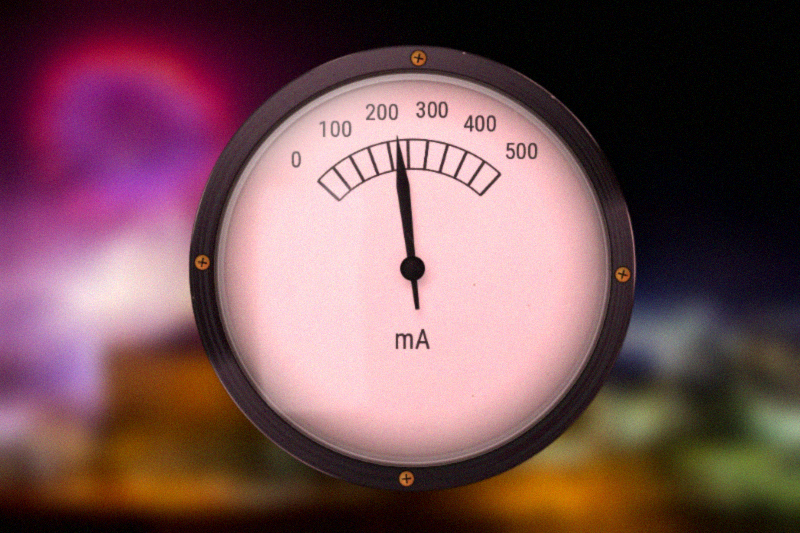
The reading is 225 mA
